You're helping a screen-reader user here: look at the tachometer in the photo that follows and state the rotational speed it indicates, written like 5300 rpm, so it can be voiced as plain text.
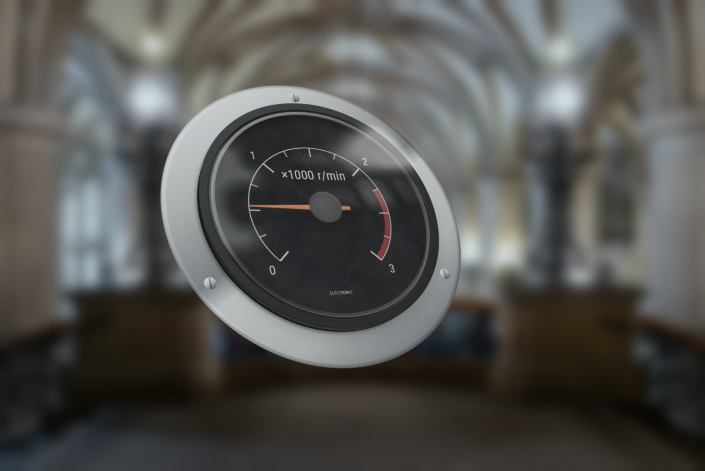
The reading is 500 rpm
